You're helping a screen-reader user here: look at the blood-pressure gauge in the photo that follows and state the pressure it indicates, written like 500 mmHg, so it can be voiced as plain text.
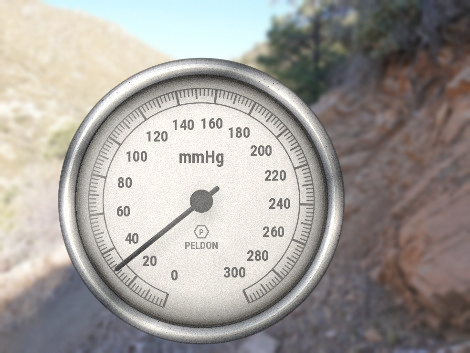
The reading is 30 mmHg
